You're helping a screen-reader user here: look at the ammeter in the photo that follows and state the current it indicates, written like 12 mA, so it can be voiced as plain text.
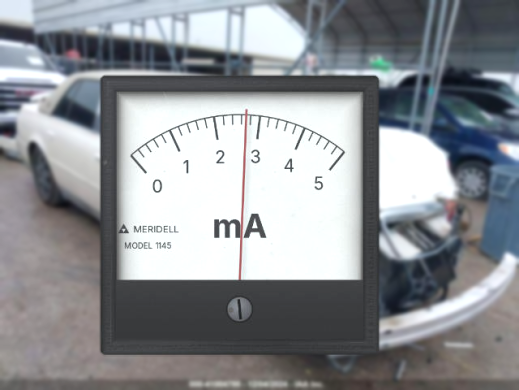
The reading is 2.7 mA
